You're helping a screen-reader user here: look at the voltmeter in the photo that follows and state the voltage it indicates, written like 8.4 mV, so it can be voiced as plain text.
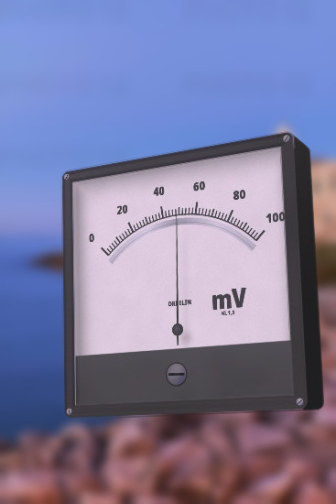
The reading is 50 mV
